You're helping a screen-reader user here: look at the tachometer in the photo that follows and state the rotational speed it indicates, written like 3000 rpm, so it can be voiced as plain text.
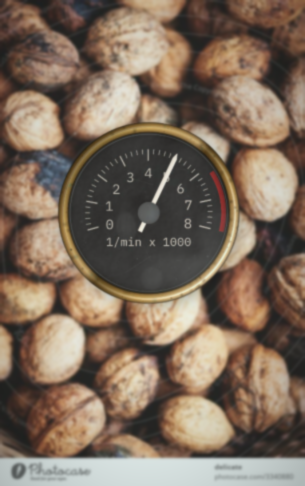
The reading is 5000 rpm
